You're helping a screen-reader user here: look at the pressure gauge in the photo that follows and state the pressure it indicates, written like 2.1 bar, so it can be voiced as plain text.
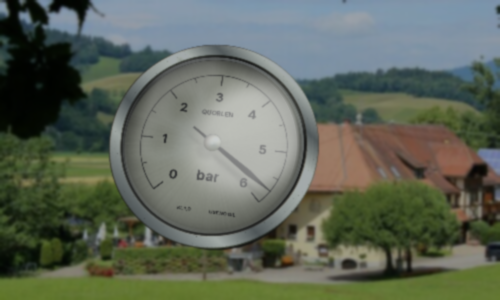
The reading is 5.75 bar
